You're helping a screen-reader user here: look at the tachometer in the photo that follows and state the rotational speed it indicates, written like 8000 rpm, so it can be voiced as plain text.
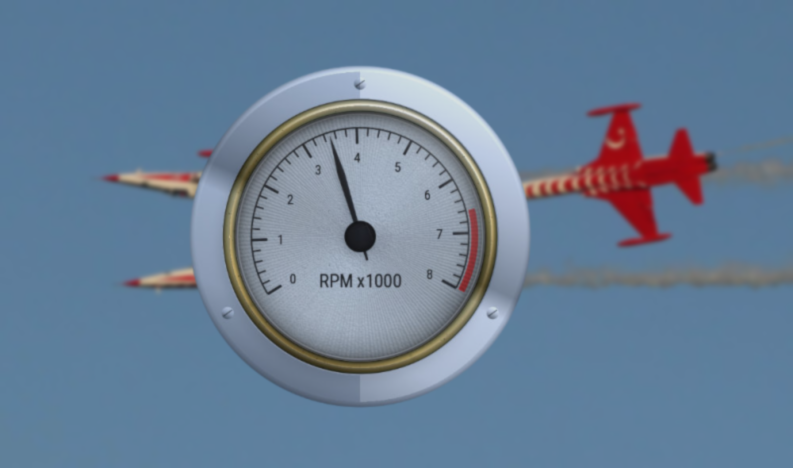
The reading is 3500 rpm
